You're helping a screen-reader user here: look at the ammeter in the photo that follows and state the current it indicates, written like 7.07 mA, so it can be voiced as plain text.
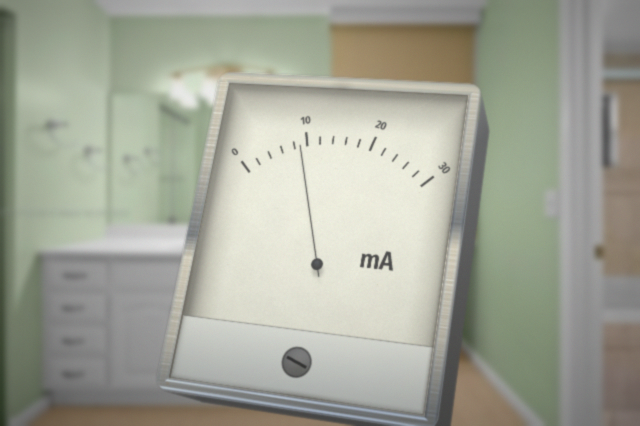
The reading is 9 mA
